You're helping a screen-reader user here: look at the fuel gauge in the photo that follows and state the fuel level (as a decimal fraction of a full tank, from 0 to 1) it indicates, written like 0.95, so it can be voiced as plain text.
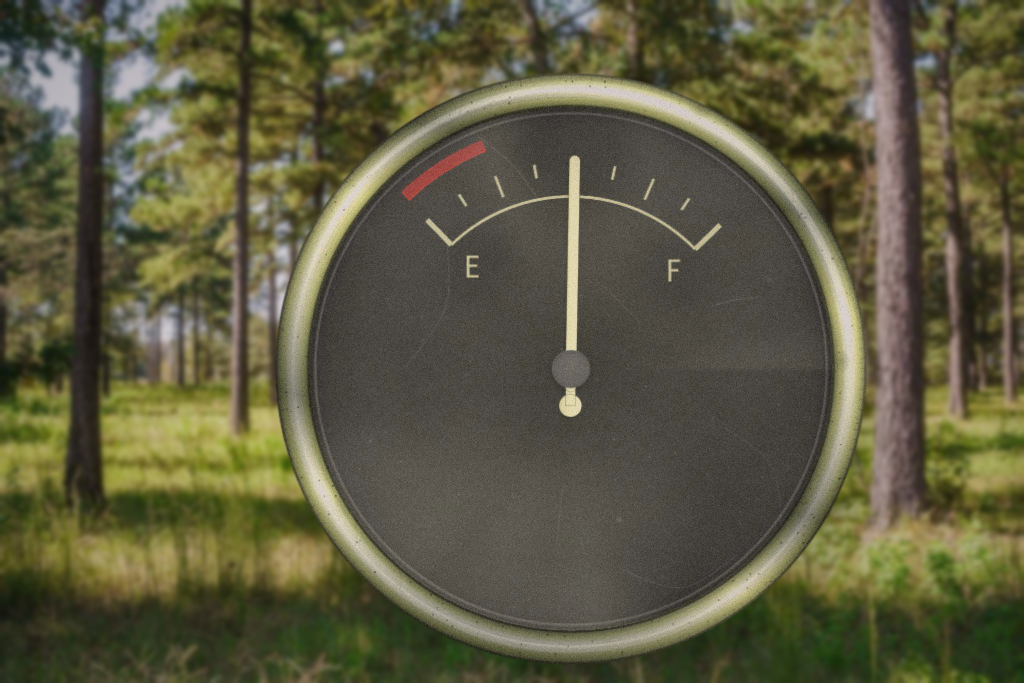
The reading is 0.5
